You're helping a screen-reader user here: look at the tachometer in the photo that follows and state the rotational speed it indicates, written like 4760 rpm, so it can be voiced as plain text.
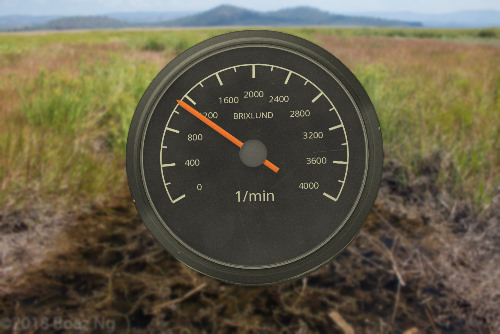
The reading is 1100 rpm
